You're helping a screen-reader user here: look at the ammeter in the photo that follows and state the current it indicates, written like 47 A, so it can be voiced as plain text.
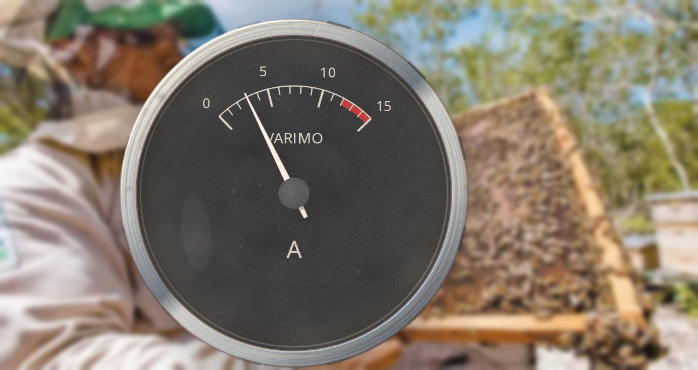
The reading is 3 A
